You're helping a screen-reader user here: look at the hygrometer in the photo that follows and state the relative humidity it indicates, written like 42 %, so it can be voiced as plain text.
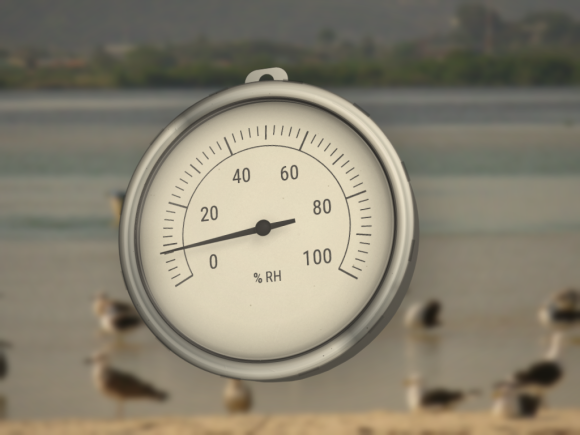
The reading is 8 %
